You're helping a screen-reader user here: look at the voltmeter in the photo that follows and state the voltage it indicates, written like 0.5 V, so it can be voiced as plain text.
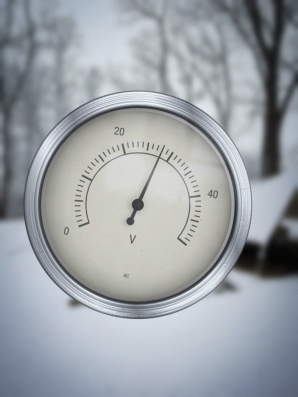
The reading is 28 V
